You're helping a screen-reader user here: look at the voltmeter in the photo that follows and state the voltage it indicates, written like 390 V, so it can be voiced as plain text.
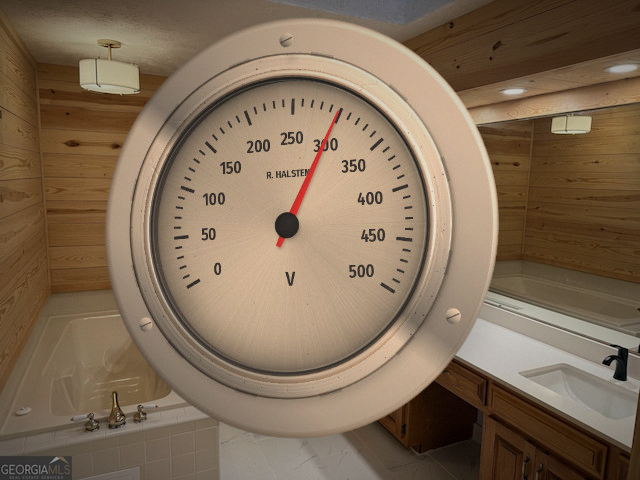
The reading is 300 V
